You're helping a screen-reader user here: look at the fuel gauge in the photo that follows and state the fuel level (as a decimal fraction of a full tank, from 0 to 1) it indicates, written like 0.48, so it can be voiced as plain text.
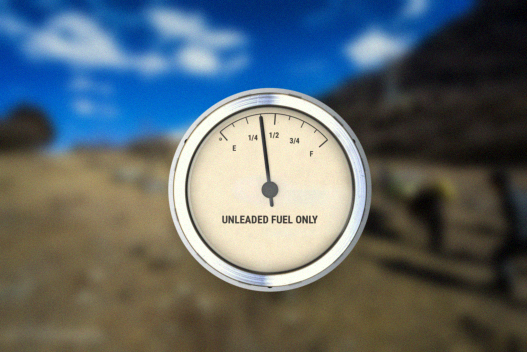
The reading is 0.375
